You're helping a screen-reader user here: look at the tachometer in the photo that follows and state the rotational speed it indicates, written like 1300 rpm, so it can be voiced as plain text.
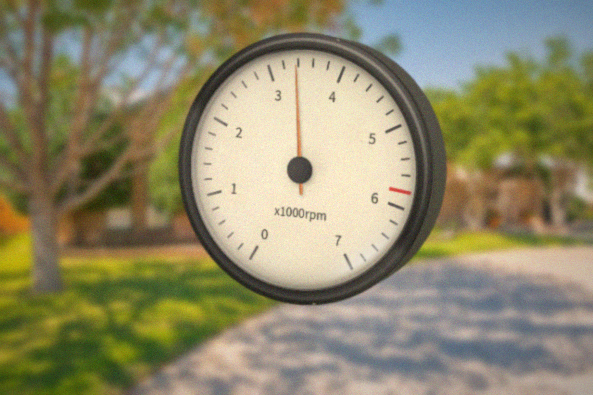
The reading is 3400 rpm
